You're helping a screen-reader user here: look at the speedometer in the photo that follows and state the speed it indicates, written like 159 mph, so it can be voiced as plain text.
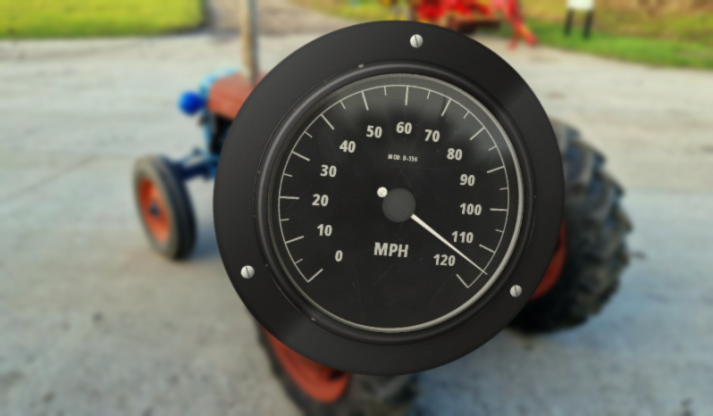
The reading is 115 mph
